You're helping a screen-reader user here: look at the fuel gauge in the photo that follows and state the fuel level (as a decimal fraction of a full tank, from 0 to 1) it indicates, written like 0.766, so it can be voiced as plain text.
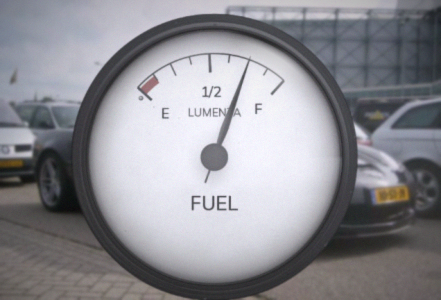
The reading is 0.75
